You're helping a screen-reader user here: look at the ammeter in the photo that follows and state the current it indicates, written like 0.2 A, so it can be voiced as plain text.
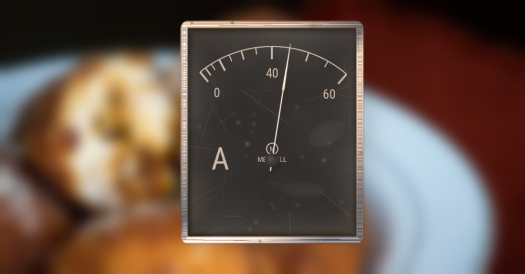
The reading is 45 A
